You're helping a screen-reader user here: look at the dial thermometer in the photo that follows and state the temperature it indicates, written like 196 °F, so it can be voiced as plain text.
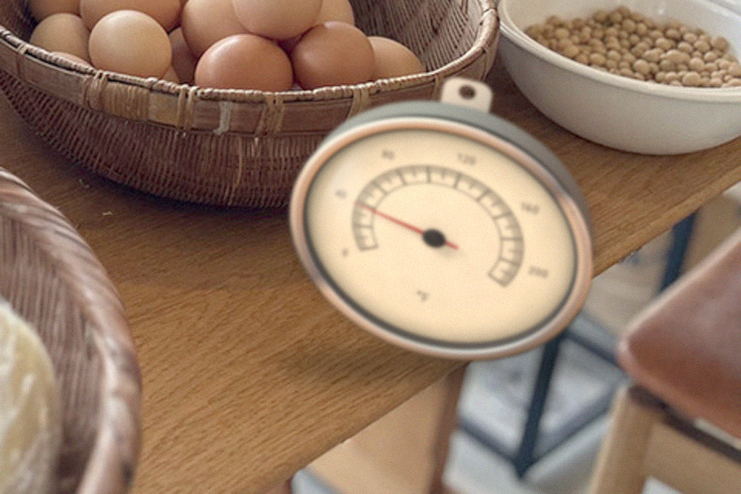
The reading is 40 °F
